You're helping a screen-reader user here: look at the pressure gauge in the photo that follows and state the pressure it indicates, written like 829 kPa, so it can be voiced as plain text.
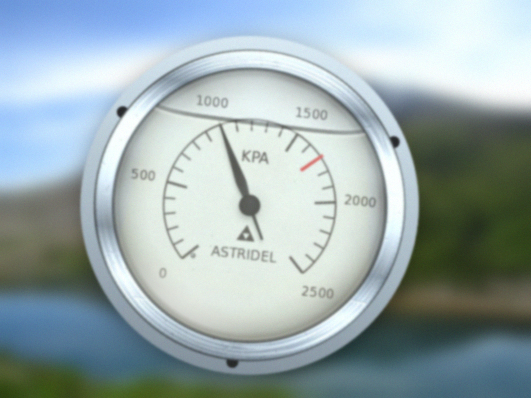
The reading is 1000 kPa
